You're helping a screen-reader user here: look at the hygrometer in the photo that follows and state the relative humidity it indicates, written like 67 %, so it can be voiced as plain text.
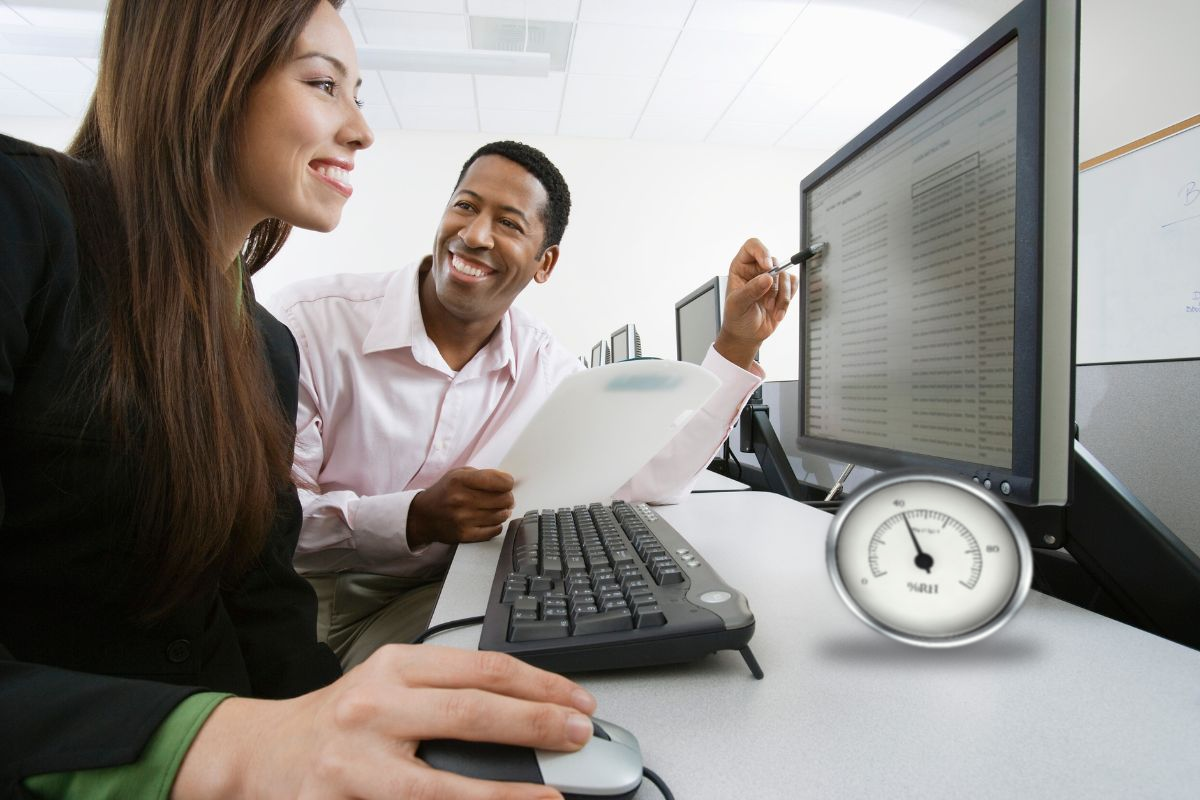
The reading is 40 %
